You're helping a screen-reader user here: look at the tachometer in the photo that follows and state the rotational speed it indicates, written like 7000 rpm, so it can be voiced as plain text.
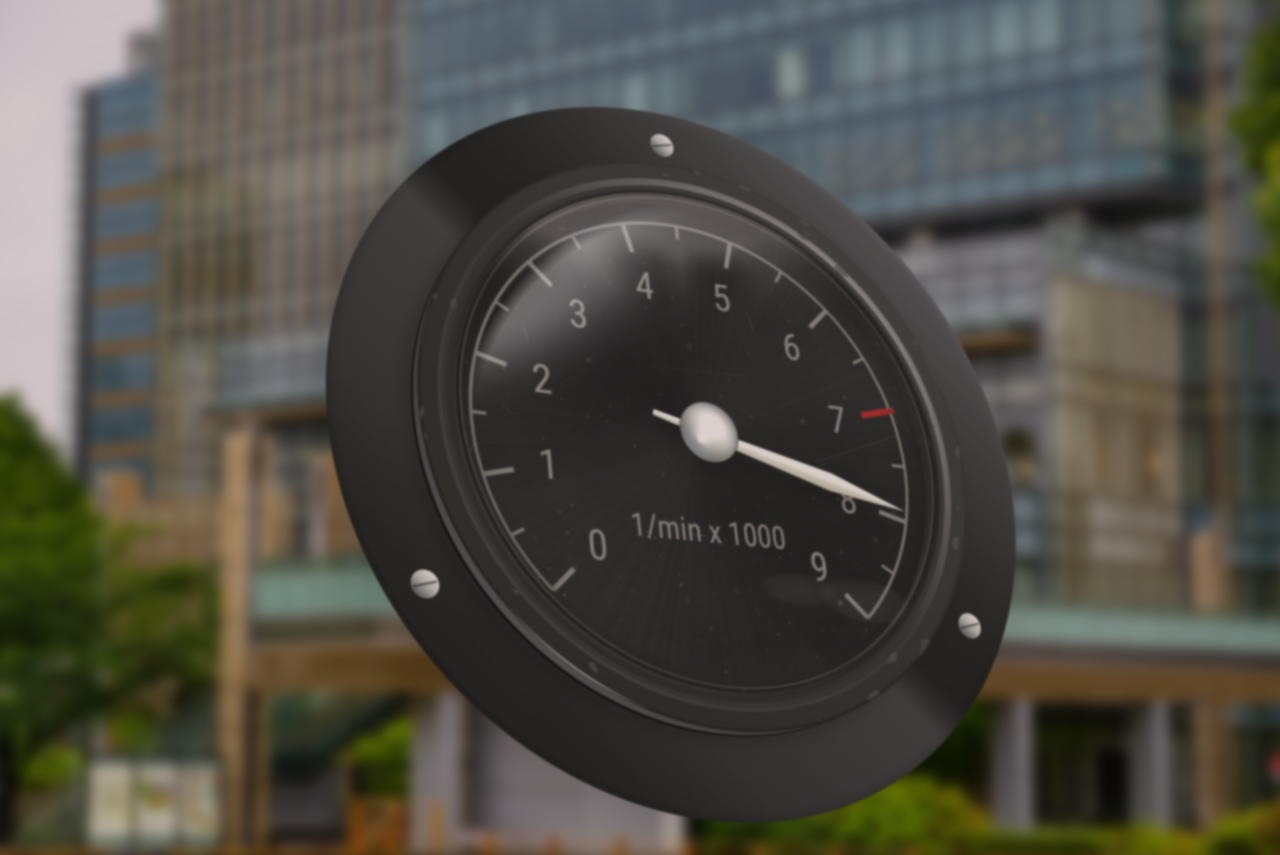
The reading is 8000 rpm
